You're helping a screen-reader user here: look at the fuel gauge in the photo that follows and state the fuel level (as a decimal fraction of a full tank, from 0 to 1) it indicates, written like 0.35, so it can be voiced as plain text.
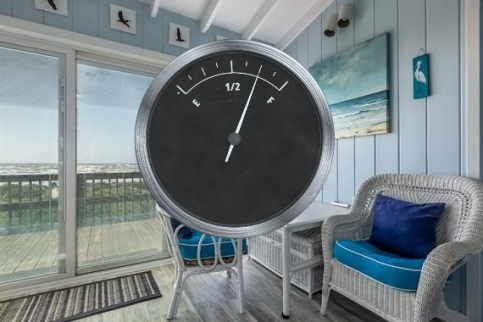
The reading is 0.75
